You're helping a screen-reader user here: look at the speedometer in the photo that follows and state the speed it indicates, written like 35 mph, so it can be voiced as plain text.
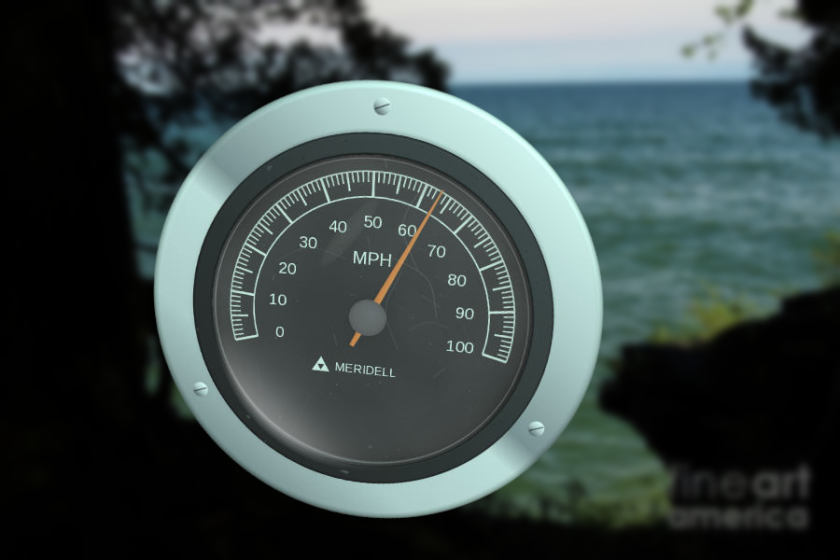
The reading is 63 mph
